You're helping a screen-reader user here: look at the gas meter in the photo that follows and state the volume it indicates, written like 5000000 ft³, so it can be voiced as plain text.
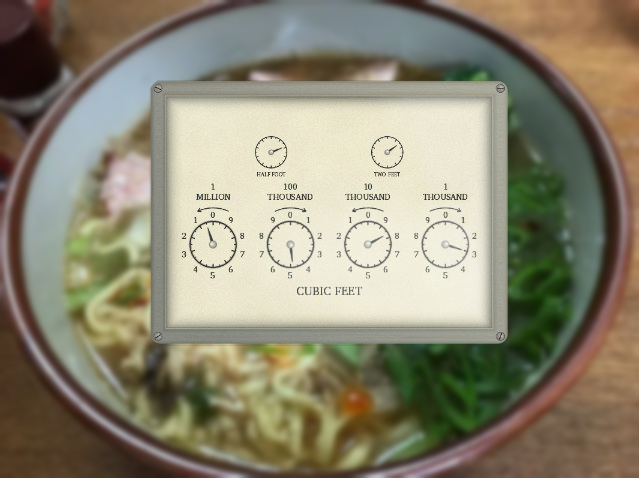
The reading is 48300 ft³
